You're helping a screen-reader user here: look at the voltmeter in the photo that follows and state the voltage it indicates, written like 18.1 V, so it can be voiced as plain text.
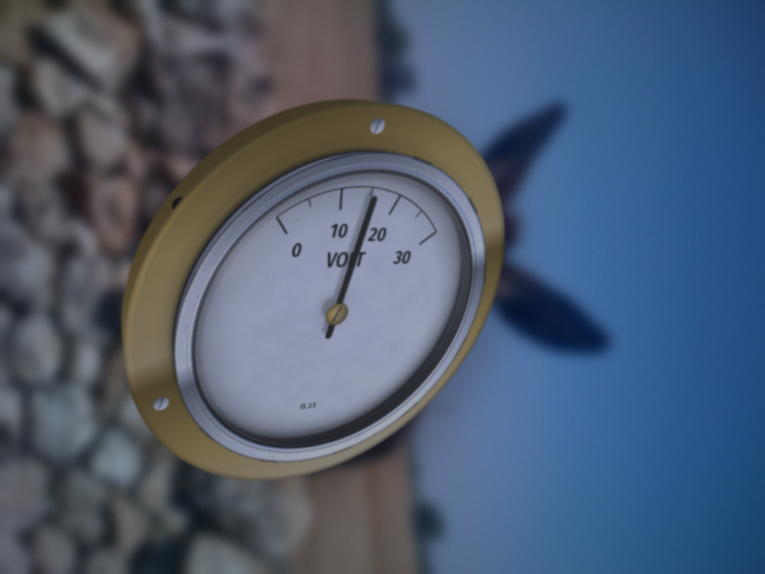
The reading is 15 V
